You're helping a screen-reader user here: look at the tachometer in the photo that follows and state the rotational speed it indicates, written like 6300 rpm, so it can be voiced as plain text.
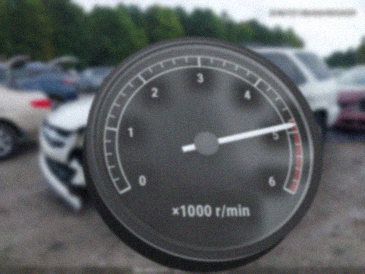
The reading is 4900 rpm
